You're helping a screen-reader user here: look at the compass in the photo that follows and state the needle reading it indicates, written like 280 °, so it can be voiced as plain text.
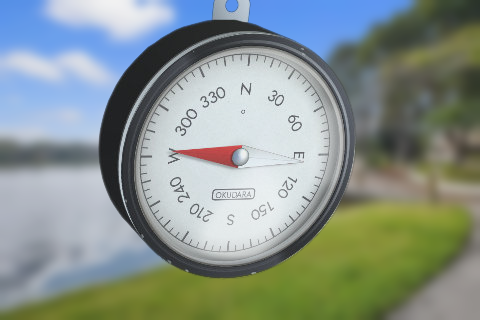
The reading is 275 °
